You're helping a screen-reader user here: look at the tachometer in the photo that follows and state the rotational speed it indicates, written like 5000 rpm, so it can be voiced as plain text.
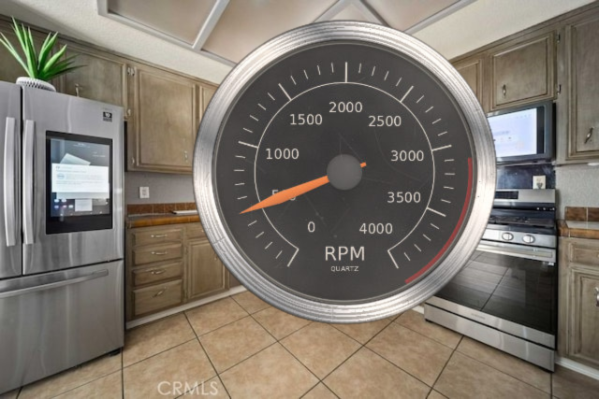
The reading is 500 rpm
